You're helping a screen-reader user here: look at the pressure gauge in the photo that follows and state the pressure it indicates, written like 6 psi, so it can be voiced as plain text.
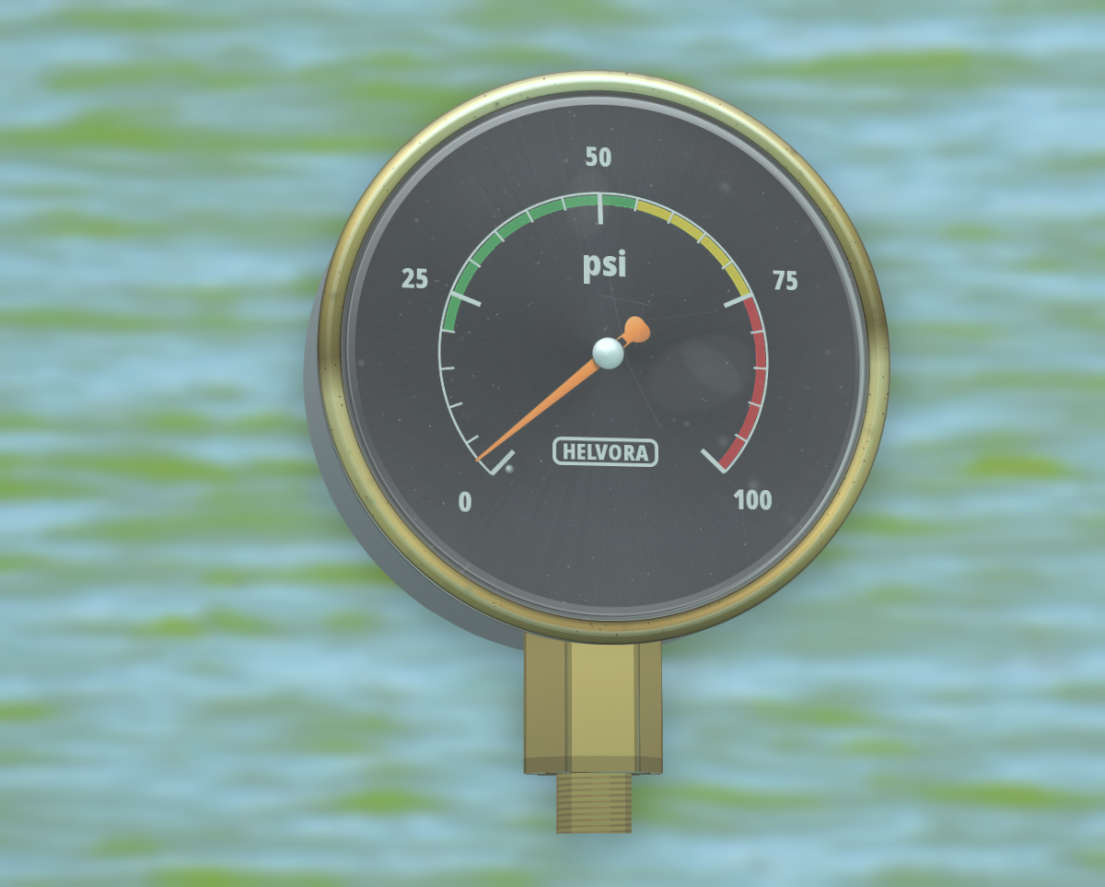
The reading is 2.5 psi
